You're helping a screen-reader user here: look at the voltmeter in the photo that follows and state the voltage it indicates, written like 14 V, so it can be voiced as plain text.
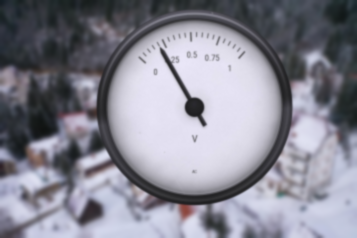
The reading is 0.2 V
